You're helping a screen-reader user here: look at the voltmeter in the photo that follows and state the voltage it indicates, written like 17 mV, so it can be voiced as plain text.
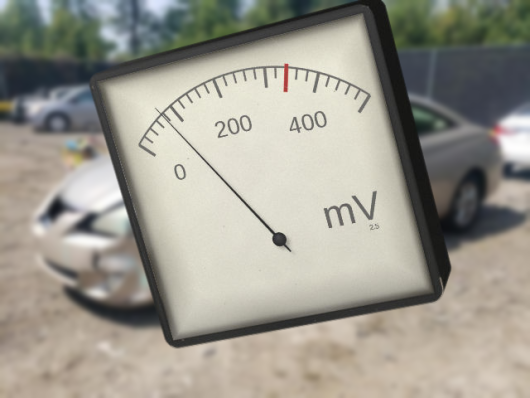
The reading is 80 mV
